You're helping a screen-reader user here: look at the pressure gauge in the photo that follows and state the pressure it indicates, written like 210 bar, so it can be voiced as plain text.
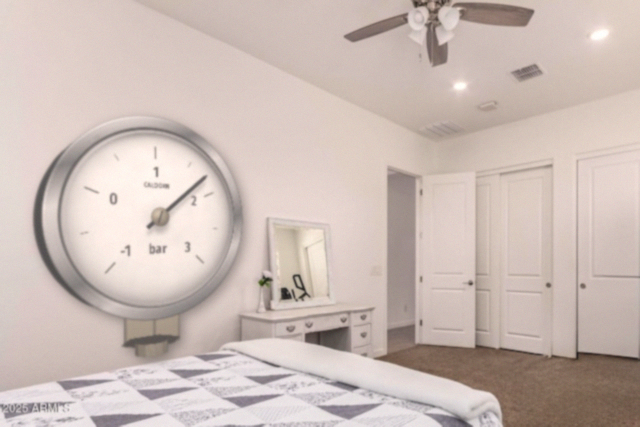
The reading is 1.75 bar
